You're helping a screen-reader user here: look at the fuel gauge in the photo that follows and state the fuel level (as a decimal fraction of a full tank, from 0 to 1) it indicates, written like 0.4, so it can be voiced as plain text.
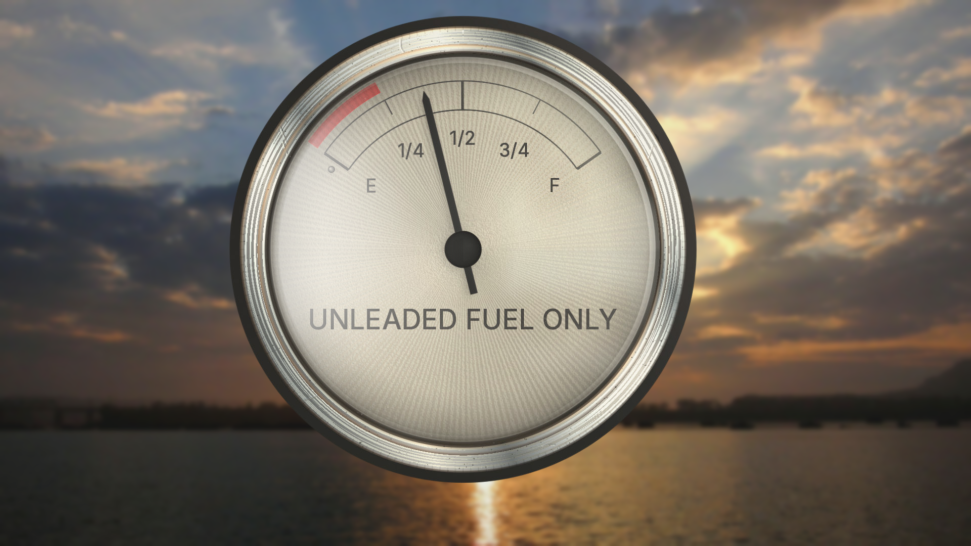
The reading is 0.375
